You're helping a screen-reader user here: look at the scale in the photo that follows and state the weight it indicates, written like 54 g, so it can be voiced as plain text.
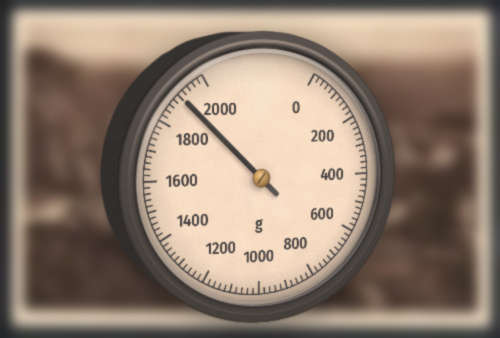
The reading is 1900 g
